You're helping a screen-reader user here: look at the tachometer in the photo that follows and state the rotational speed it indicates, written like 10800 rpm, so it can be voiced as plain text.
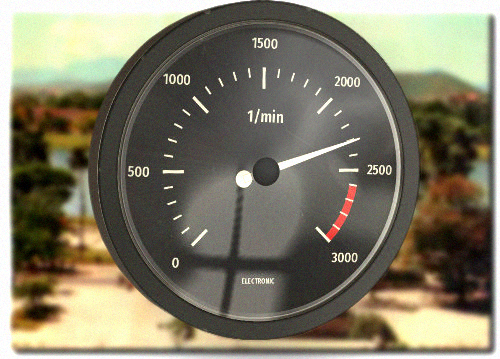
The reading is 2300 rpm
